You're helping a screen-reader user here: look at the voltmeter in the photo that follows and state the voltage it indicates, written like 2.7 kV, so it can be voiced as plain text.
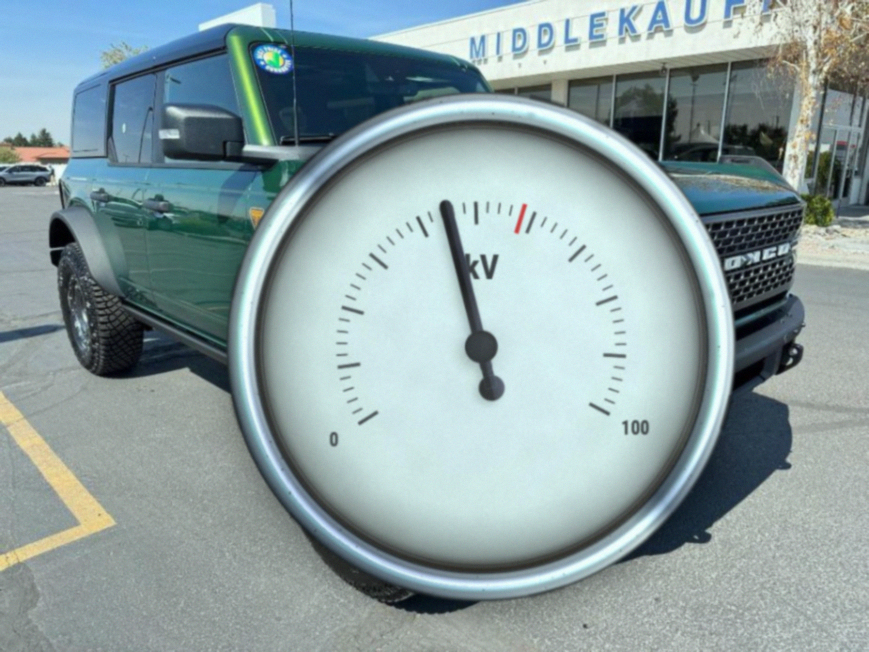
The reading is 45 kV
